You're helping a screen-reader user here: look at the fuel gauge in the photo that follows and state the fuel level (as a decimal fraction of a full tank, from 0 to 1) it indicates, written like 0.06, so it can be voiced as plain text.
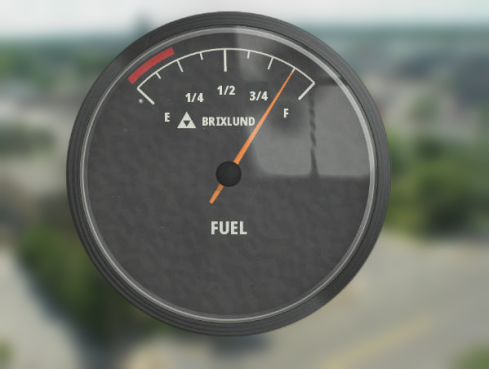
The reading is 0.875
